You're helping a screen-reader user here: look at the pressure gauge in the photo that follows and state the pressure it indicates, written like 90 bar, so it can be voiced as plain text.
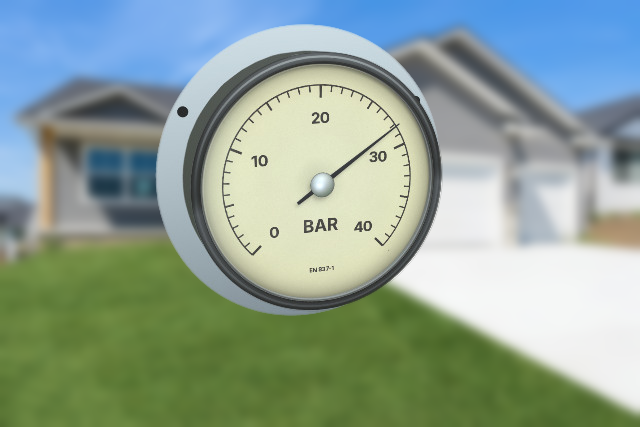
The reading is 28 bar
